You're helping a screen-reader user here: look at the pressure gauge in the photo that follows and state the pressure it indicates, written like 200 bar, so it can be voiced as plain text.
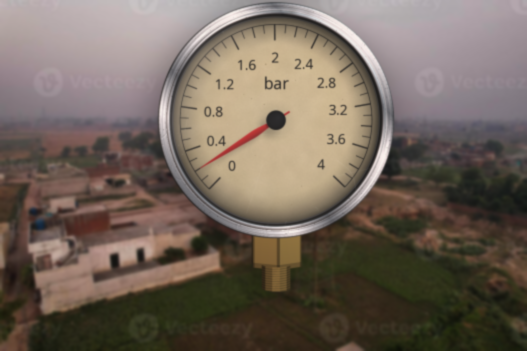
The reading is 0.2 bar
